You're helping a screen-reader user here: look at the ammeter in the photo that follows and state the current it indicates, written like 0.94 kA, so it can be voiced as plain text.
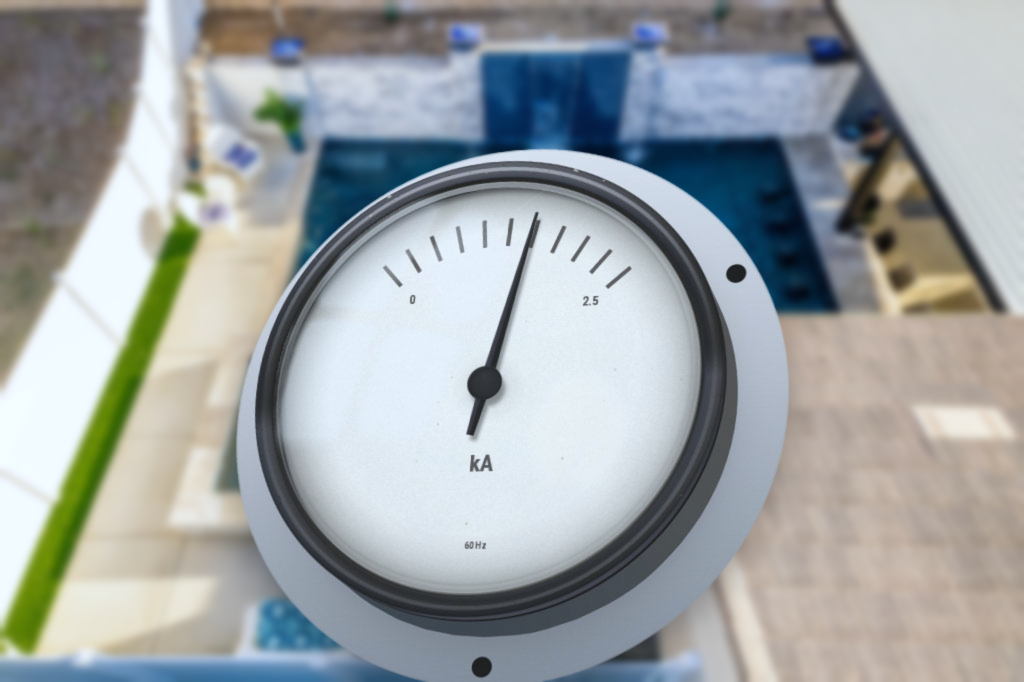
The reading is 1.5 kA
